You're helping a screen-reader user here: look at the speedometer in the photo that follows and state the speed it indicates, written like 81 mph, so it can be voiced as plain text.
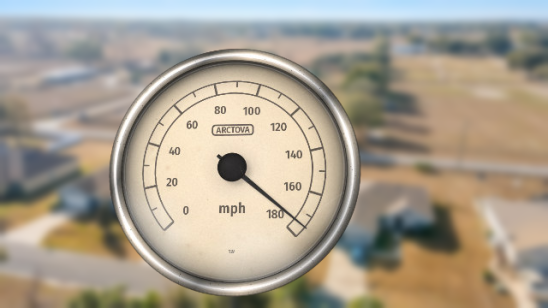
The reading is 175 mph
